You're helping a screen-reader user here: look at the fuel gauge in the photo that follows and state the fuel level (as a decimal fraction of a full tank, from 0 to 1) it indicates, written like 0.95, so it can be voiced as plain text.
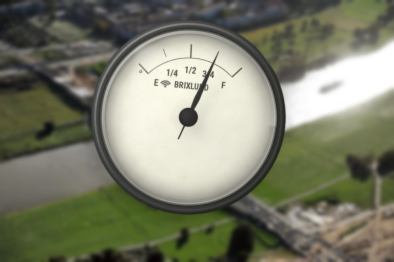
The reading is 0.75
